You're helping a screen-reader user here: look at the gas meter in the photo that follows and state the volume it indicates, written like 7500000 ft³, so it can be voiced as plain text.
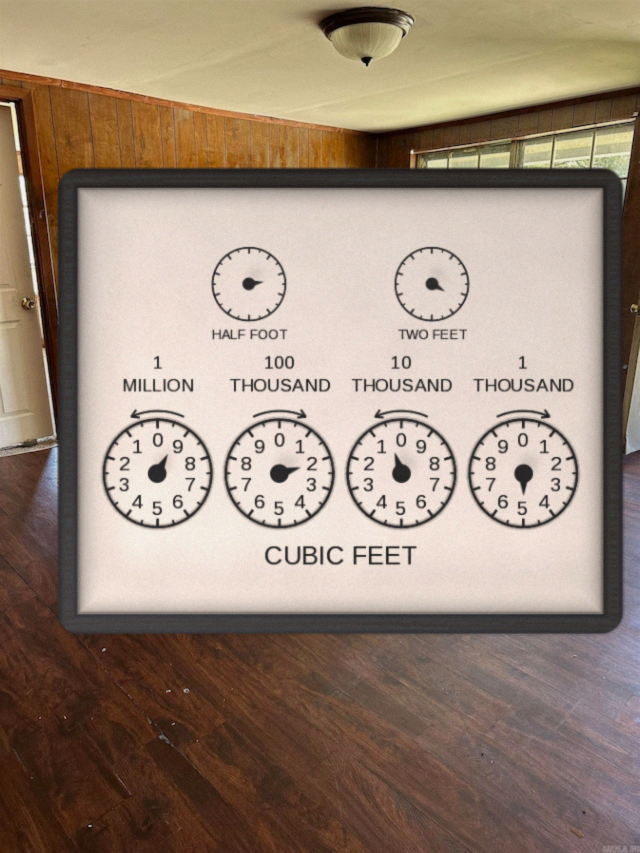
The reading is 920500 ft³
